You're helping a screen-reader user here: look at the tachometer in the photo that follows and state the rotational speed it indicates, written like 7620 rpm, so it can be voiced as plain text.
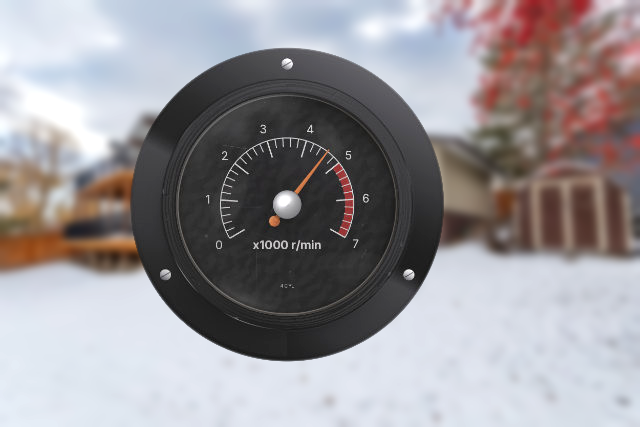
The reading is 4600 rpm
